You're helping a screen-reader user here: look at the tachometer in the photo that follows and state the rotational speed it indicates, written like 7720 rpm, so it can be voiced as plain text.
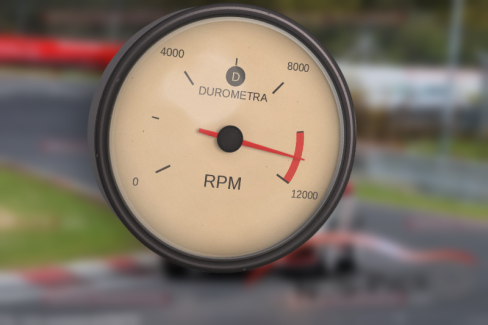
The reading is 11000 rpm
